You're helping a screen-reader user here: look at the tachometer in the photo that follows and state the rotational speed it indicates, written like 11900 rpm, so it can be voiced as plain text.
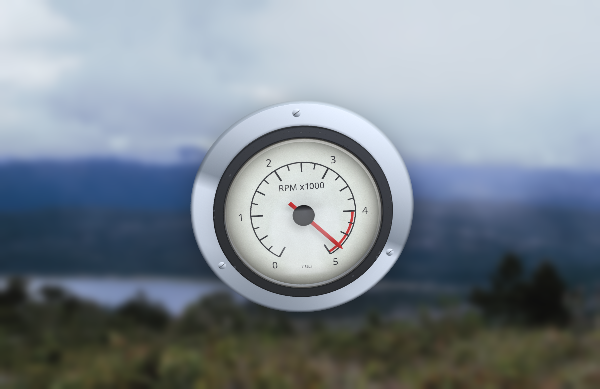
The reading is 4750 rpm
